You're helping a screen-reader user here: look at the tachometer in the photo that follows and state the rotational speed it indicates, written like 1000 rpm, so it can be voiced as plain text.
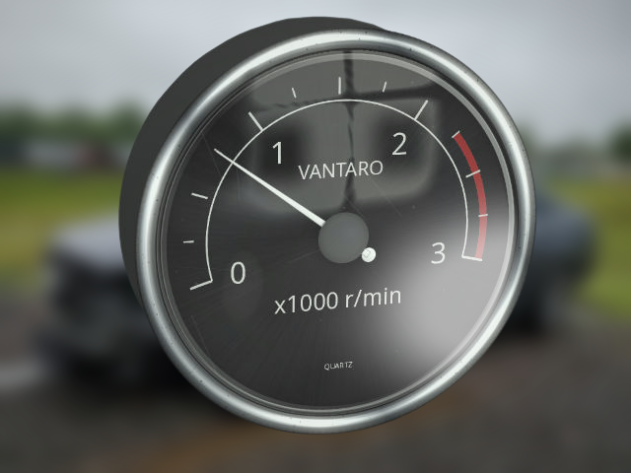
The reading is 750 rpm
